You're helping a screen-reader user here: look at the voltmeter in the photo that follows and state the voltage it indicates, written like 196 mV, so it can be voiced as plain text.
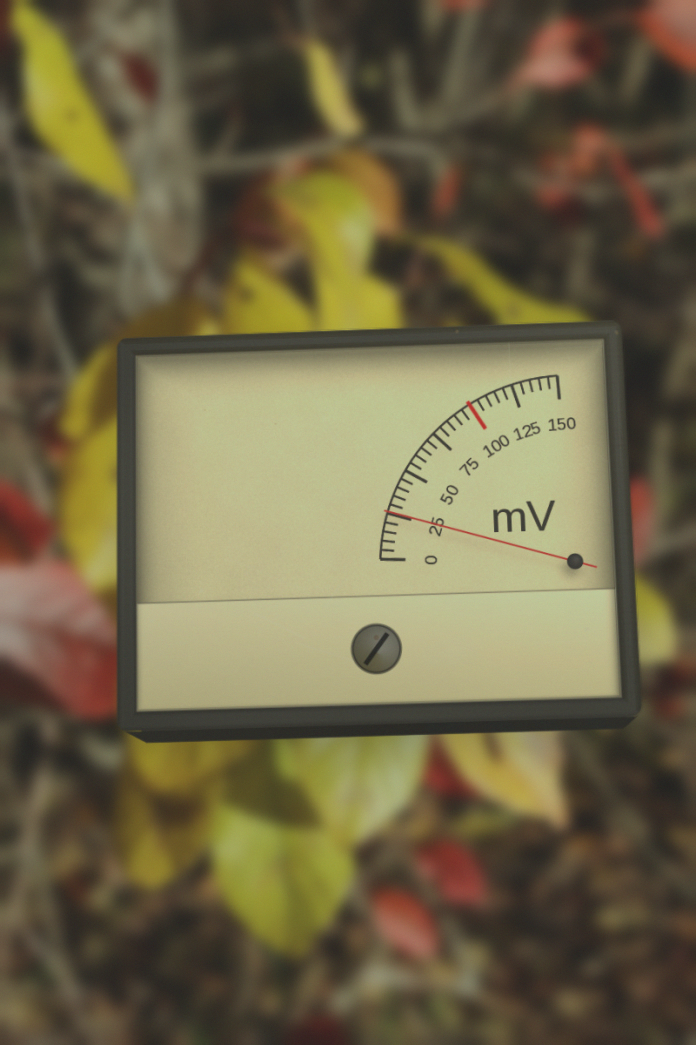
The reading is 25 mV
